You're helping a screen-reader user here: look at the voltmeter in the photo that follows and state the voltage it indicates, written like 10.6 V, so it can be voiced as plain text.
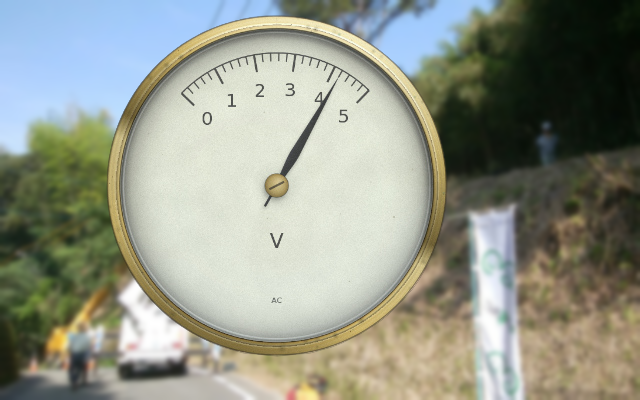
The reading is 4.2 V
